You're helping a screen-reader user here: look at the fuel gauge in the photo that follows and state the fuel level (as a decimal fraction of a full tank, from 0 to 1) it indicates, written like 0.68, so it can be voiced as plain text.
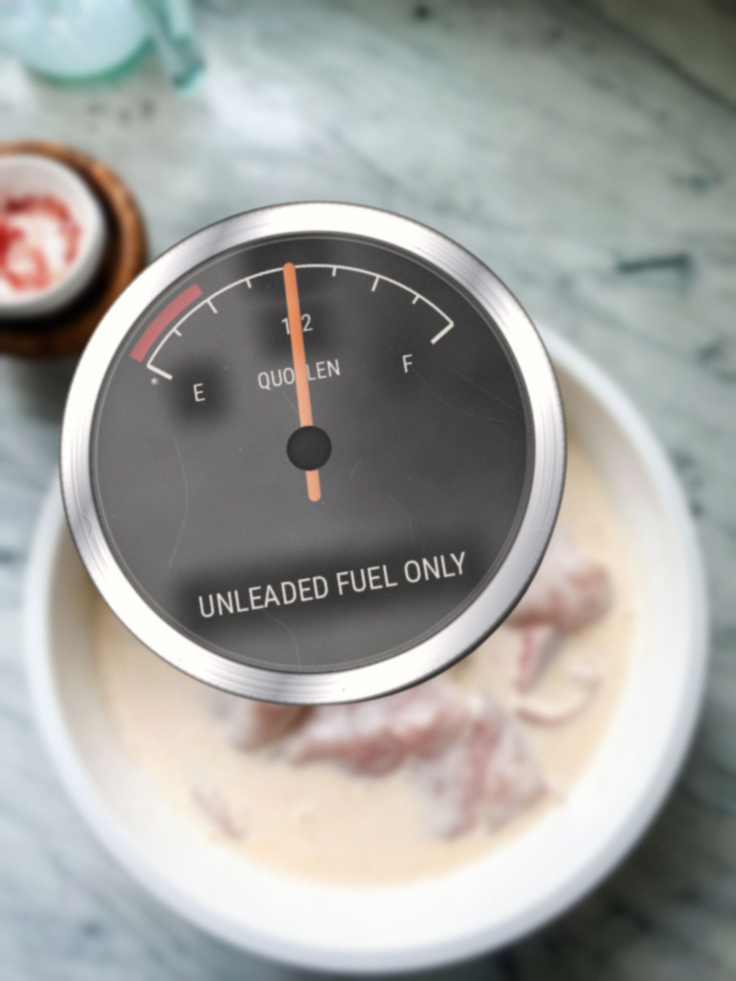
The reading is 0.5
